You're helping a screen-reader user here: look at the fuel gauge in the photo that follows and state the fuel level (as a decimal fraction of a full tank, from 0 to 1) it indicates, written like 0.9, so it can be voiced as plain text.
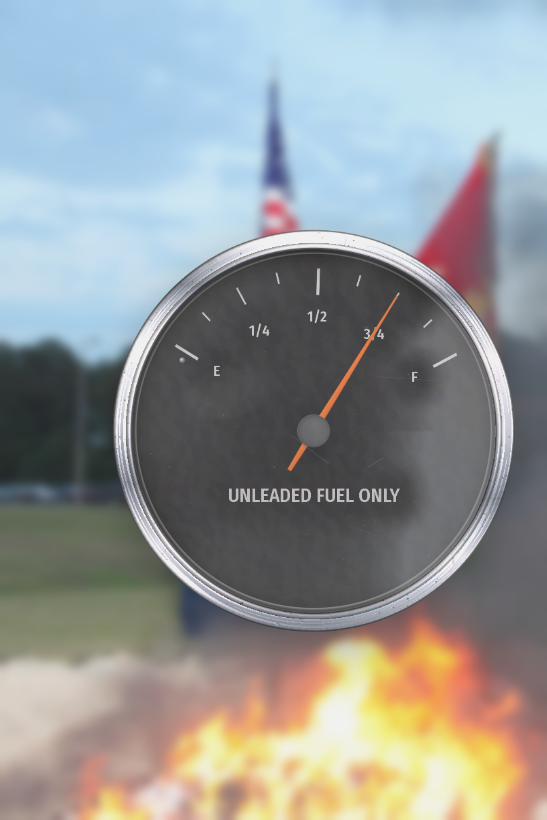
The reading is 0.75
